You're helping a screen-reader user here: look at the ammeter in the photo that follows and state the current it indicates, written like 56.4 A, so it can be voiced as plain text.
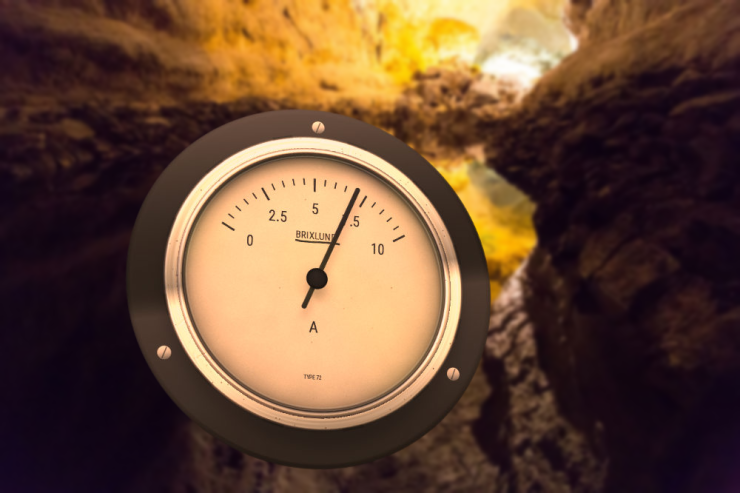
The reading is 7 A
